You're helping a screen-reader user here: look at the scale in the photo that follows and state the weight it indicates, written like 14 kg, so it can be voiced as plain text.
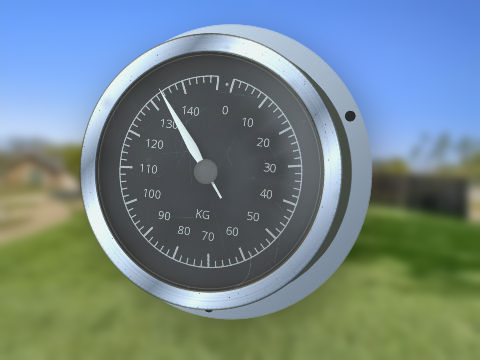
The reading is 134 kg
